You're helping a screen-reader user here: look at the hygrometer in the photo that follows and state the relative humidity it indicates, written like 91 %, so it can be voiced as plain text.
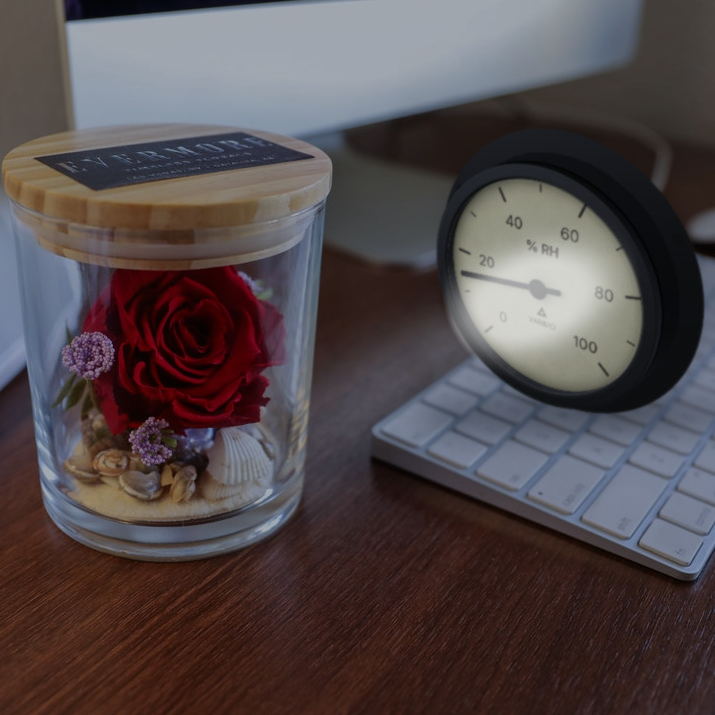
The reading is 15 %
